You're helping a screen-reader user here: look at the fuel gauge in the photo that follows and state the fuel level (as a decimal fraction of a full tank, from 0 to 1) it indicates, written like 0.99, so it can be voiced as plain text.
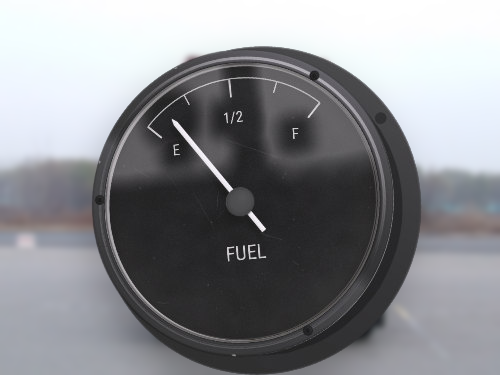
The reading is 0.125
